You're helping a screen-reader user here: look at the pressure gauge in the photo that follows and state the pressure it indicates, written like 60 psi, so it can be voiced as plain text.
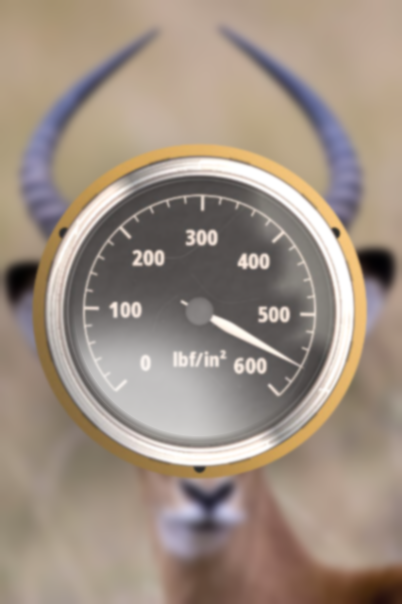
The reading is 560 psi
